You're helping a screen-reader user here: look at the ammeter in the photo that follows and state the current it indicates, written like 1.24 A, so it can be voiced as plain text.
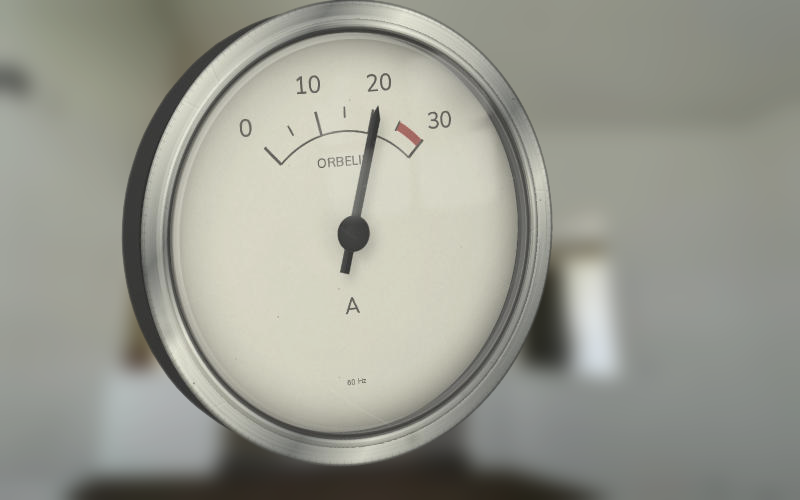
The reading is 20 A
